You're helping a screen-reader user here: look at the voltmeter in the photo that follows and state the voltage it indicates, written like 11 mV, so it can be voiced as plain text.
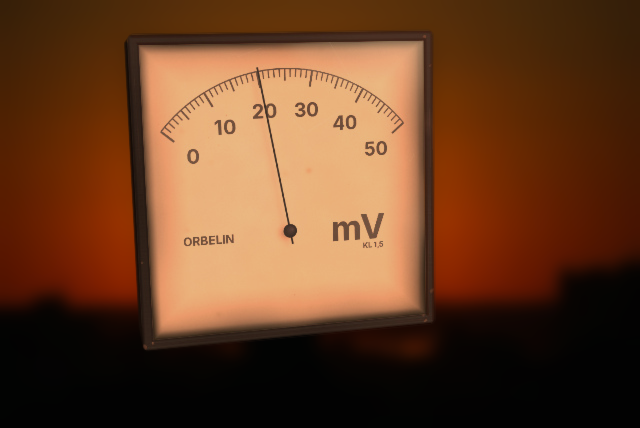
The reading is 20 mV
